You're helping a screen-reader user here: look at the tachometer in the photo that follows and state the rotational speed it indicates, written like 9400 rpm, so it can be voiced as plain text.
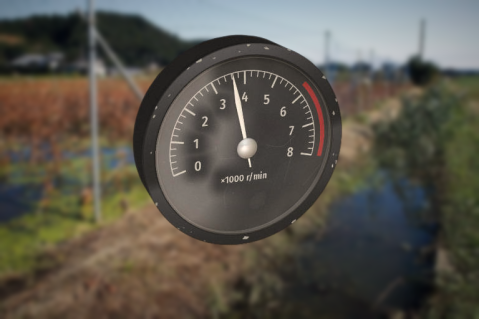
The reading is 3600 rpm
